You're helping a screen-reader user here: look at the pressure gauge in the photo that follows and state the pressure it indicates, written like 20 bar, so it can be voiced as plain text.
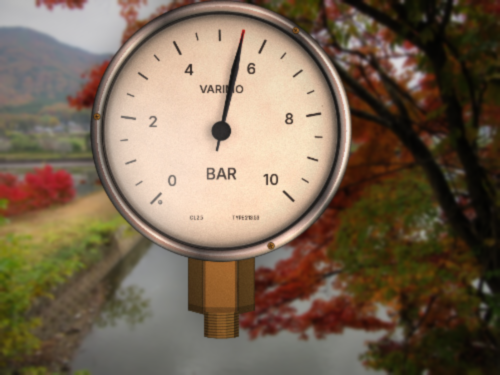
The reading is 5.5 bar
